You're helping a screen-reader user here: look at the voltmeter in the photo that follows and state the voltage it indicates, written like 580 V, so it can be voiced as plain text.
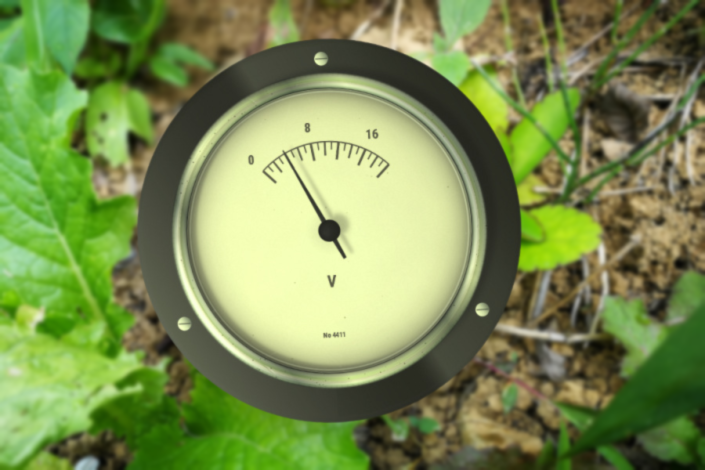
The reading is 4 V
